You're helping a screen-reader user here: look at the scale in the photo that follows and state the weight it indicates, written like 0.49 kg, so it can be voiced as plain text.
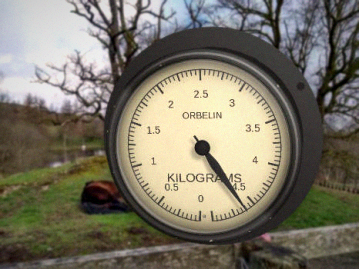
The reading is 4.6 kg
